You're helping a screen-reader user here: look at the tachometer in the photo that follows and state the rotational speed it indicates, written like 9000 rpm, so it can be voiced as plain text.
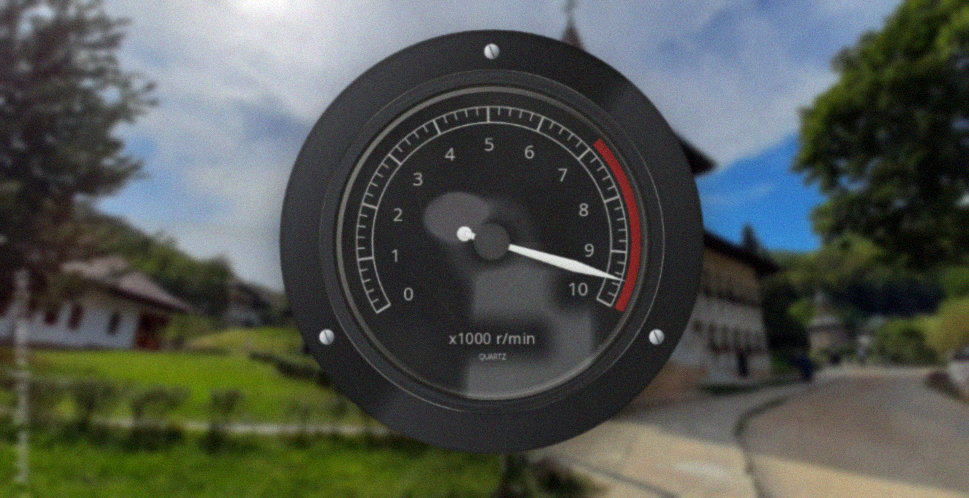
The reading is 9500 rpm
